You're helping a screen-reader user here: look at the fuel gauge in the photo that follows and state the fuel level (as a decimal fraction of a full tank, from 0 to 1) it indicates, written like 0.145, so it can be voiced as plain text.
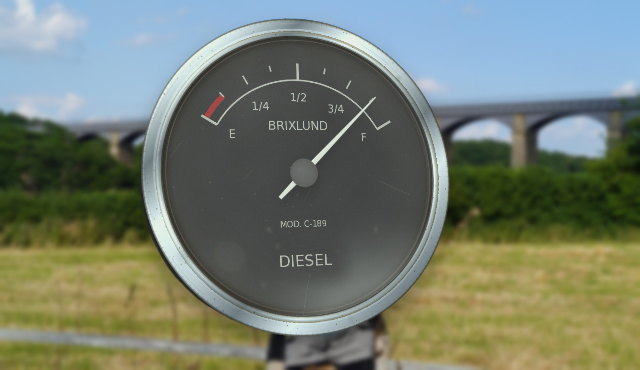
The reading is 0.875
